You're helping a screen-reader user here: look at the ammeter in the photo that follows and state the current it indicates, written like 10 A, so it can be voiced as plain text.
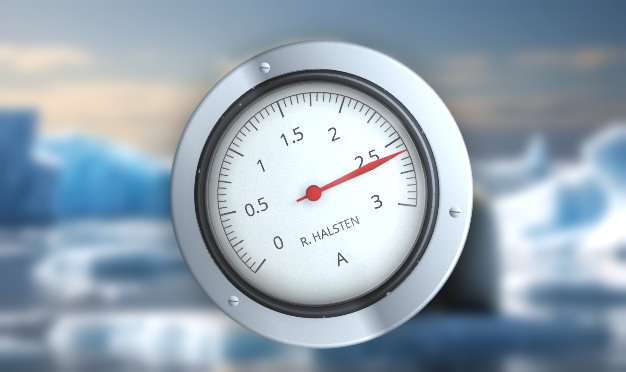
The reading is 2.6 A
